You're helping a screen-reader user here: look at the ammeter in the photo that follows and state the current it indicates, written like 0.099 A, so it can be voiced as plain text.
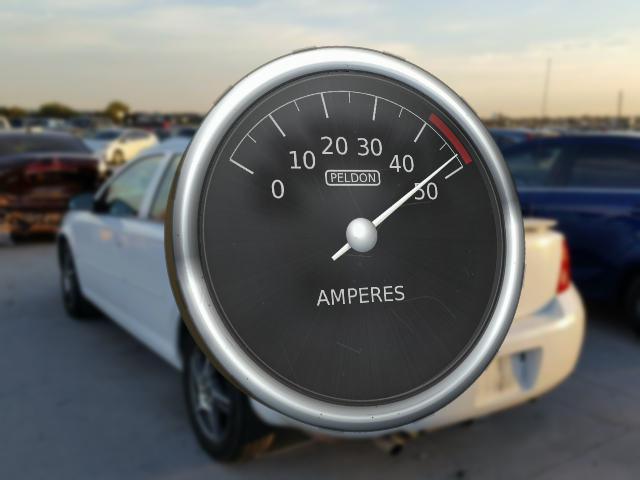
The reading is 47.5 A
